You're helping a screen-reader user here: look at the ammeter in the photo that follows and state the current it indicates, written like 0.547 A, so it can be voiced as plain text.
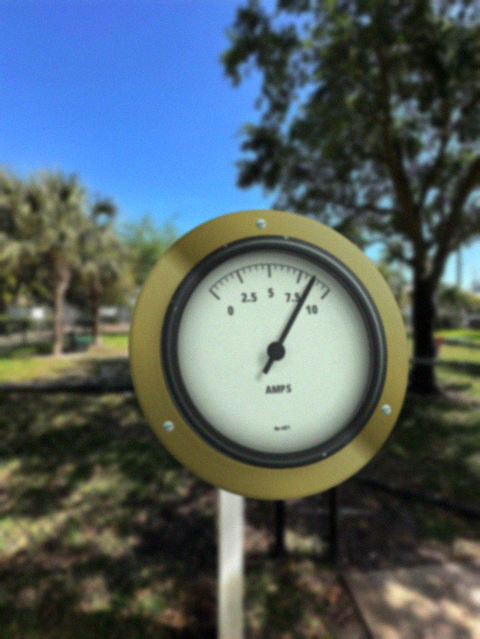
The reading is 8.5 A
